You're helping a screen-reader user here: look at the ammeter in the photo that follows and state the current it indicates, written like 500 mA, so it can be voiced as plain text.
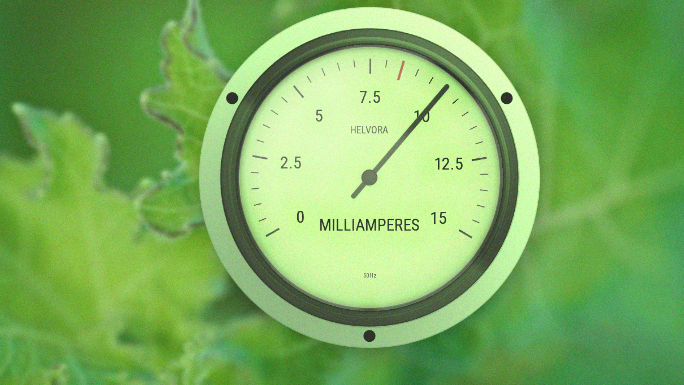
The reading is 10 mA
